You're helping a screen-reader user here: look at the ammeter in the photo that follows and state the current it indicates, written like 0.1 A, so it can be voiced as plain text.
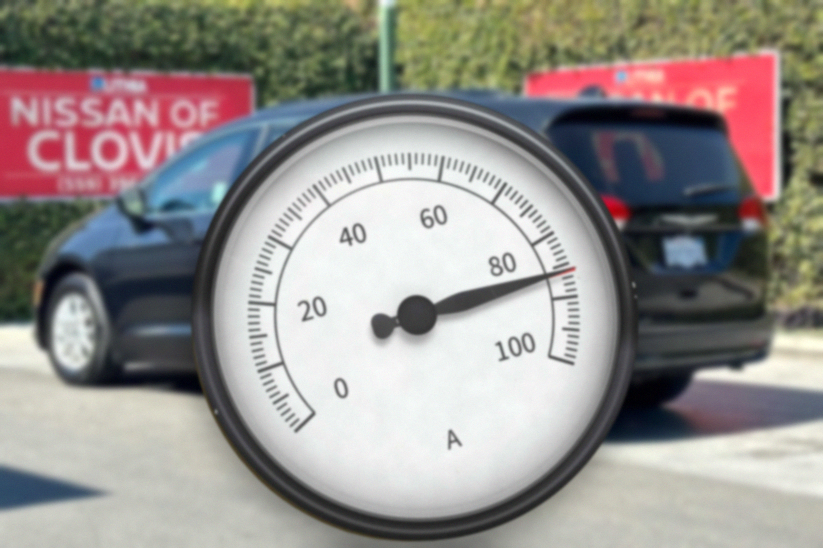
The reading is 86 A
